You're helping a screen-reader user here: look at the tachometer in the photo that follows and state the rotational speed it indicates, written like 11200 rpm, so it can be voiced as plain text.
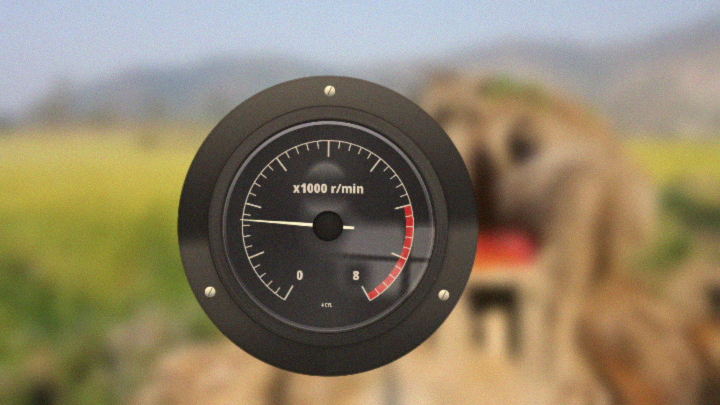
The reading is 1700 rpm
